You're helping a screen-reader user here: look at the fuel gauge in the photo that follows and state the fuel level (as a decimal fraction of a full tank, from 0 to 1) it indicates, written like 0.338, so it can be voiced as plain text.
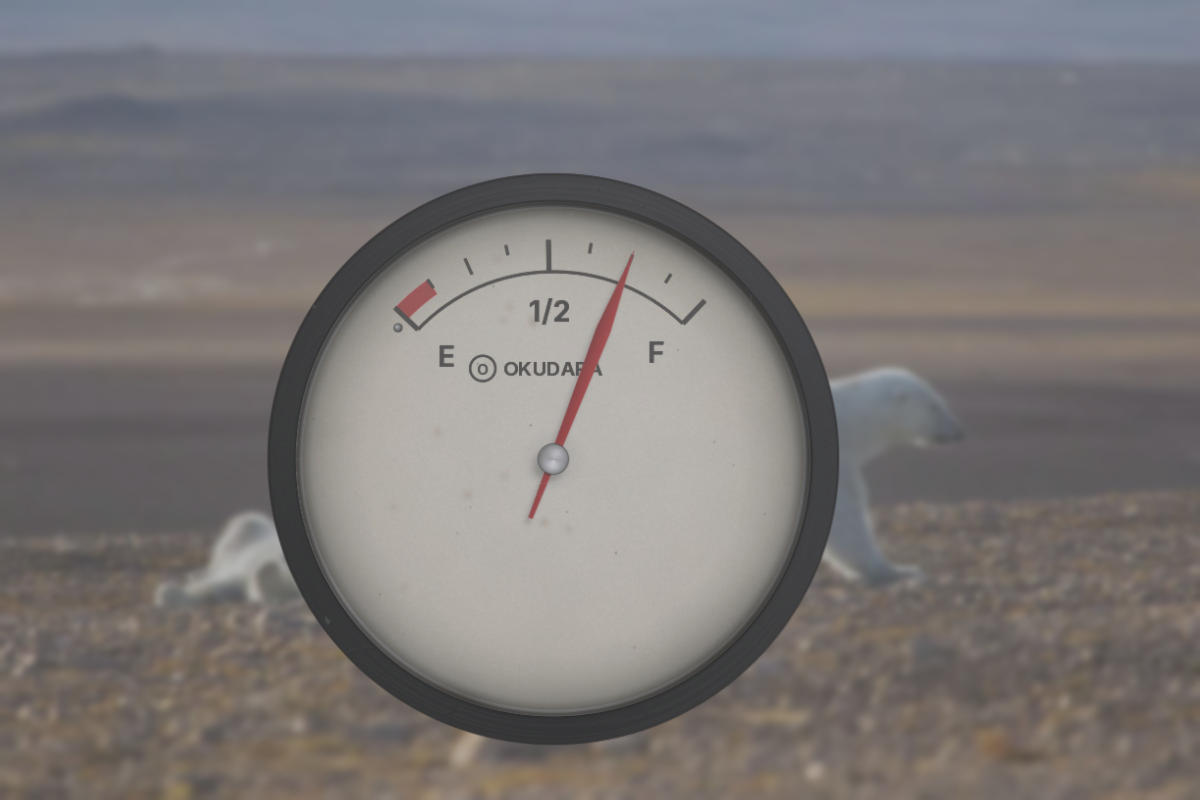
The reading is 0.75
